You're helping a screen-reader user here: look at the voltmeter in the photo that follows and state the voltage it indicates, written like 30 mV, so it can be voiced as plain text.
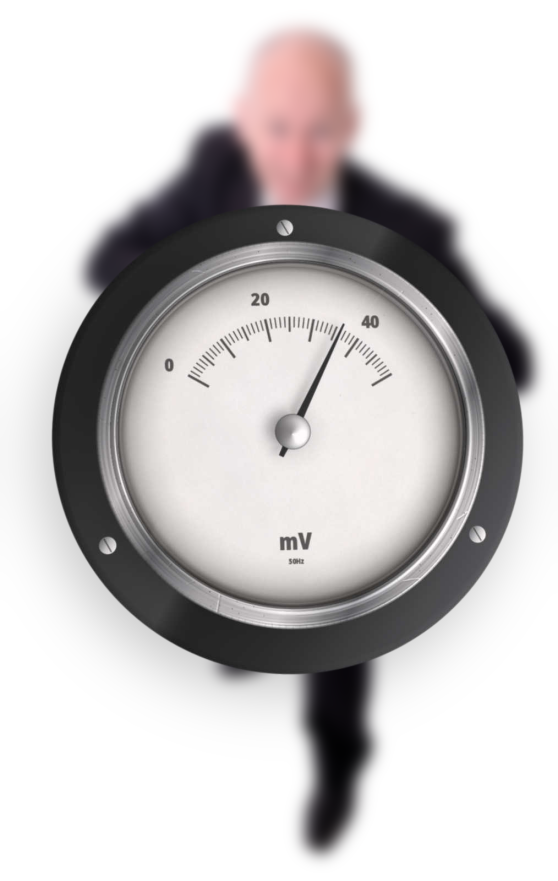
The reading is 36 mV
